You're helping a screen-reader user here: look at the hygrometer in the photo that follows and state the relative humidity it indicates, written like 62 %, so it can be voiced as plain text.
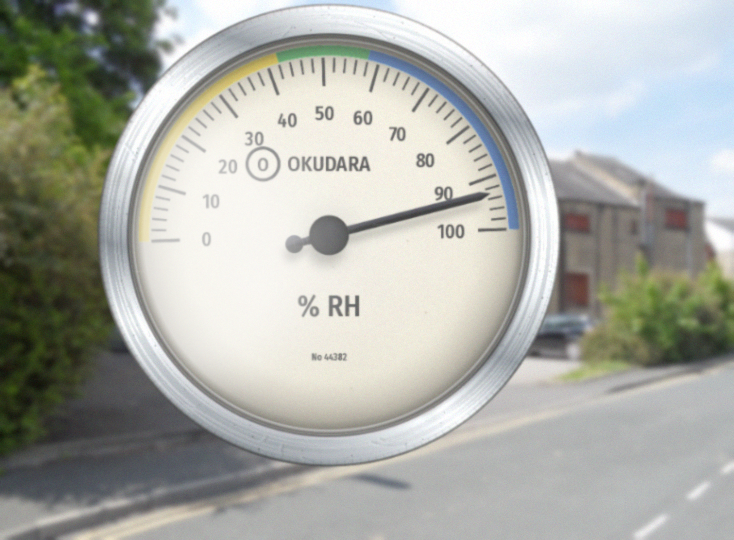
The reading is 93 %
